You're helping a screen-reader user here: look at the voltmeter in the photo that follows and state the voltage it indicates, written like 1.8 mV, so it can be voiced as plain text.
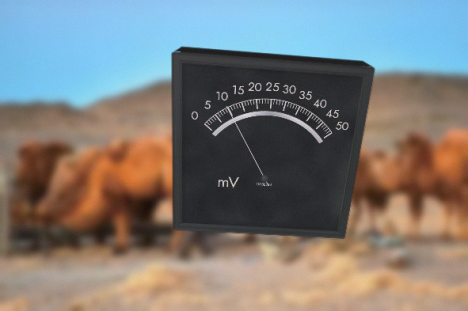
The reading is 10 mV
